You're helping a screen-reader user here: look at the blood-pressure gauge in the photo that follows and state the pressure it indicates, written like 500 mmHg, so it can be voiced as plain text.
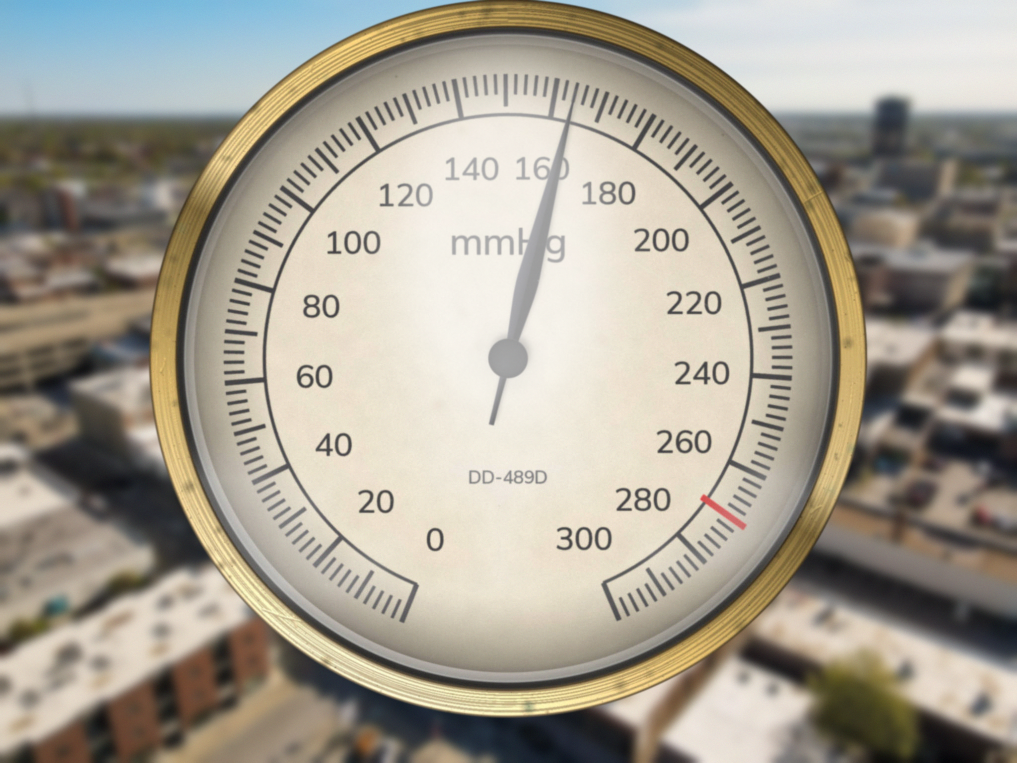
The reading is 164 mmHg
